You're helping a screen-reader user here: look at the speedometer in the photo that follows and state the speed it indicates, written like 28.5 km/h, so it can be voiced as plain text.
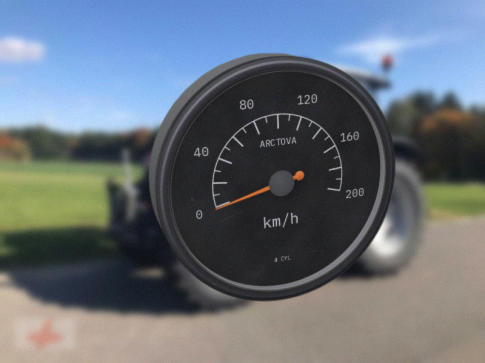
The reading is 0 km/h
